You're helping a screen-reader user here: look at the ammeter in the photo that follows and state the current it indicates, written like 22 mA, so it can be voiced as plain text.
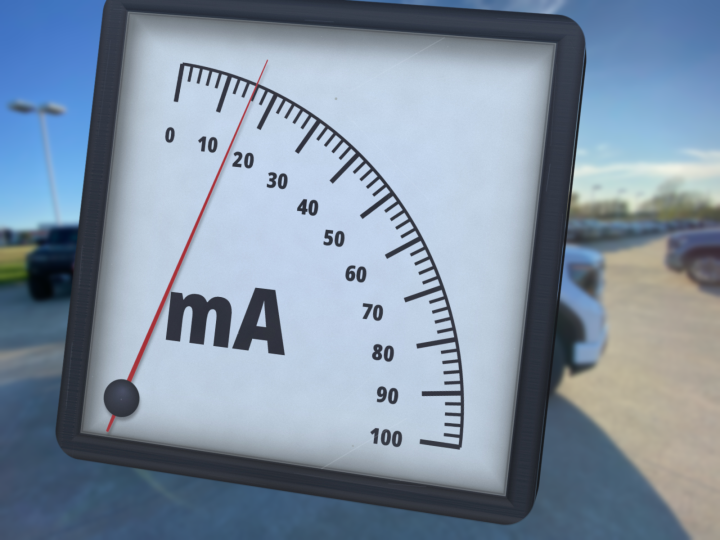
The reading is 16 mA
